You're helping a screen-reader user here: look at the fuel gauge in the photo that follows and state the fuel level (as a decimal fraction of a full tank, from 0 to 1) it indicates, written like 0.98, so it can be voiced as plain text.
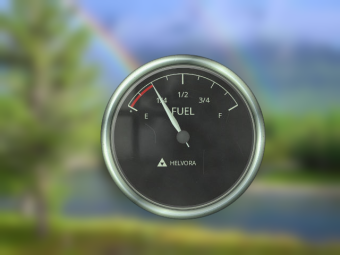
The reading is 0.25
